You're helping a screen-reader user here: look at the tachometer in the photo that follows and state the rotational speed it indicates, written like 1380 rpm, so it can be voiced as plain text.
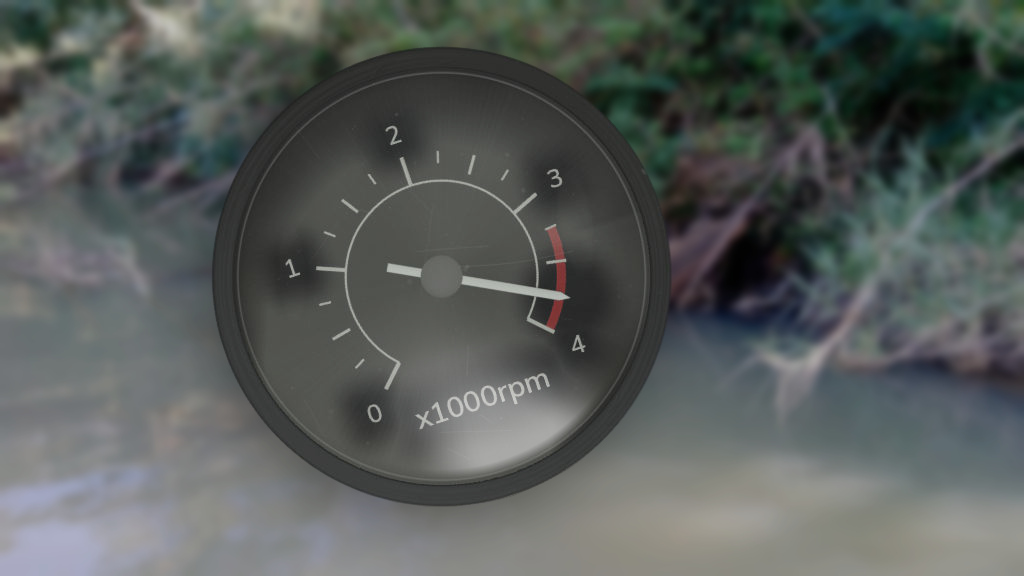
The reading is 3750 rpm
